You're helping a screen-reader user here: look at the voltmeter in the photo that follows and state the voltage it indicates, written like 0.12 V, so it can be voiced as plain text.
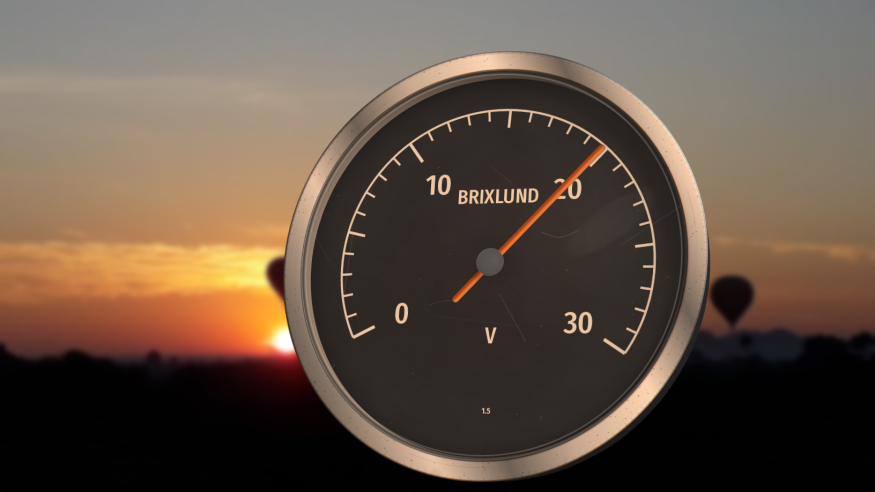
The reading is 20 V
